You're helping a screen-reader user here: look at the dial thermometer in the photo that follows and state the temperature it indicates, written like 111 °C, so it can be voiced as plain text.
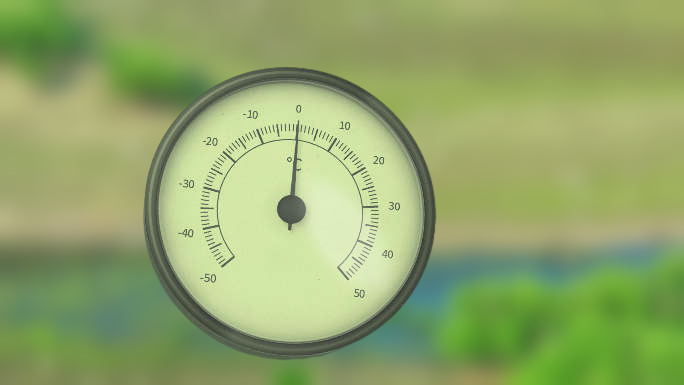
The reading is 0 °C
